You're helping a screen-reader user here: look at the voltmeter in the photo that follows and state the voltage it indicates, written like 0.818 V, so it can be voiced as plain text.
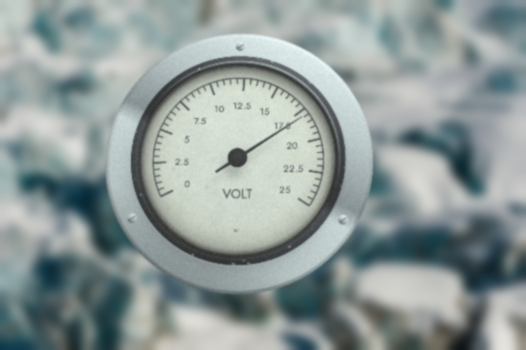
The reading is 18 V
